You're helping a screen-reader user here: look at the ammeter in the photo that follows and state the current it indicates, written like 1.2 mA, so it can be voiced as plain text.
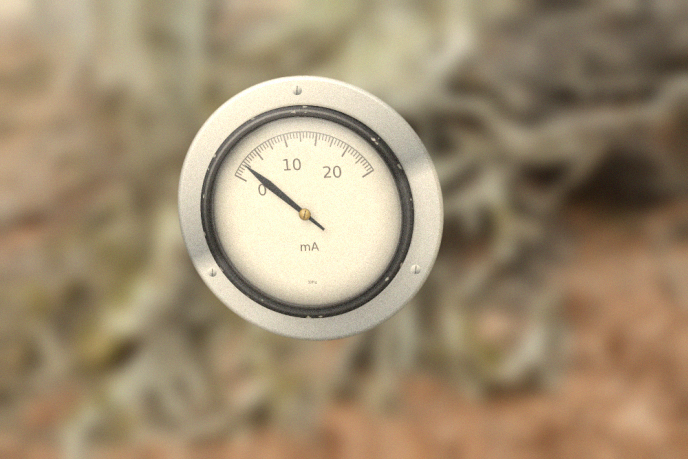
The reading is 2.5 mA
